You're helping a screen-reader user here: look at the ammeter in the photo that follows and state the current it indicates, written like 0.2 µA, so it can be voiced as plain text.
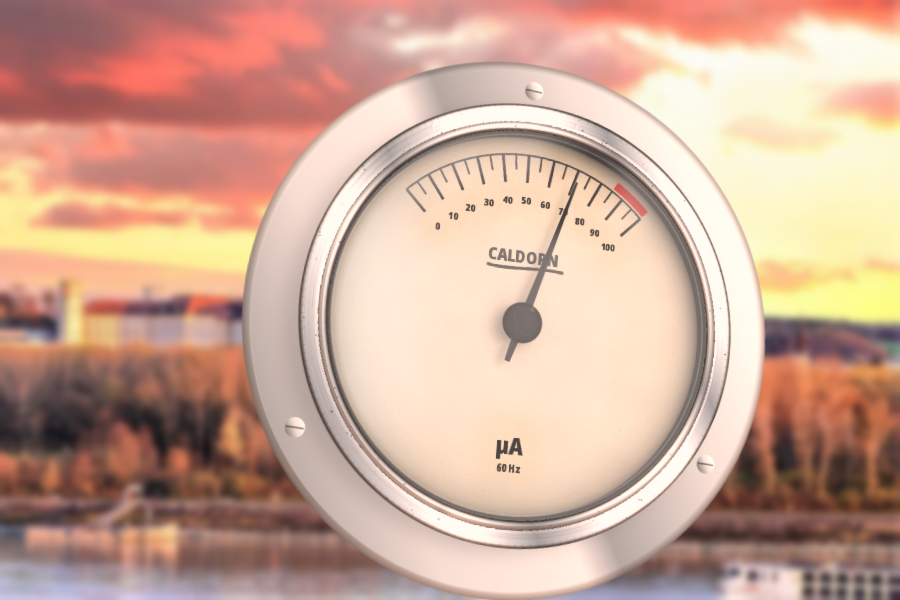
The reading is 70 µA
